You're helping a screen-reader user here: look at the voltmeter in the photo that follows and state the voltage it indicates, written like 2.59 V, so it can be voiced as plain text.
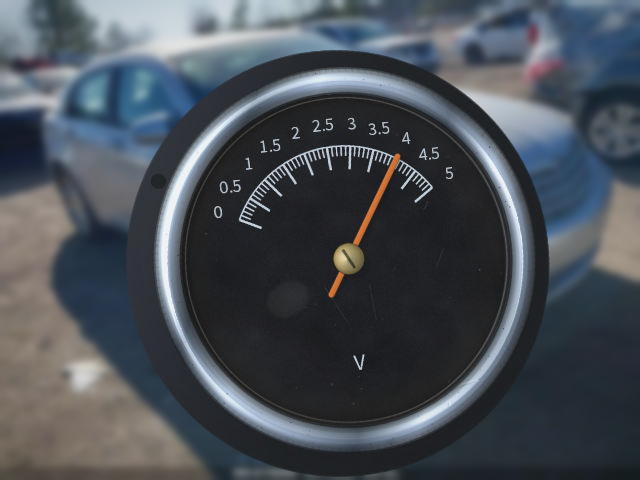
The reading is 4 V
